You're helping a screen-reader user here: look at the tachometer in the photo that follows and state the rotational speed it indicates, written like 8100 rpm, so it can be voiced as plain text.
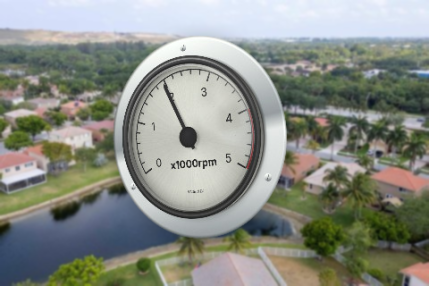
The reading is 2000 rpm
